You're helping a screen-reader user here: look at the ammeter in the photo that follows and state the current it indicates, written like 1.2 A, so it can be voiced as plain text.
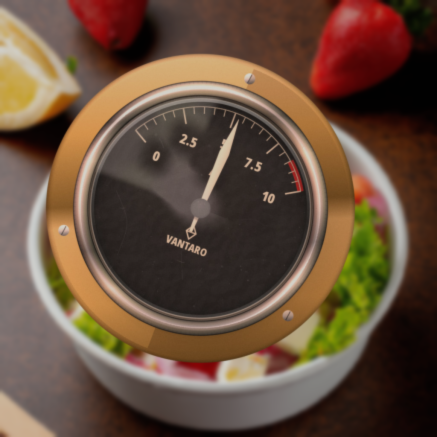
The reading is 5.25 A
